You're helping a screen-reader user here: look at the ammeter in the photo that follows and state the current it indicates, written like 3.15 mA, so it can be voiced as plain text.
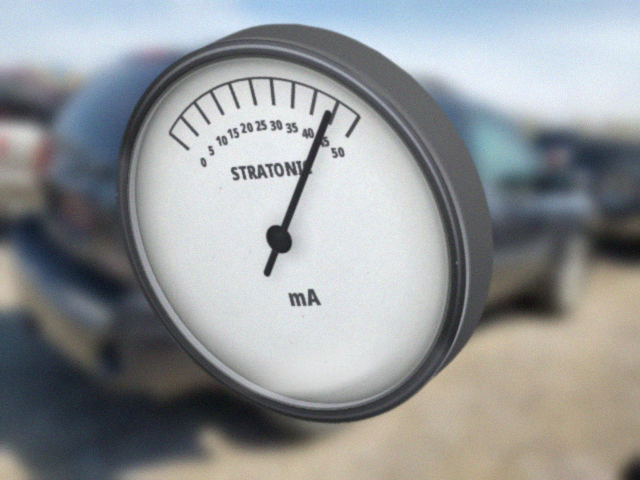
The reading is 45 mA
